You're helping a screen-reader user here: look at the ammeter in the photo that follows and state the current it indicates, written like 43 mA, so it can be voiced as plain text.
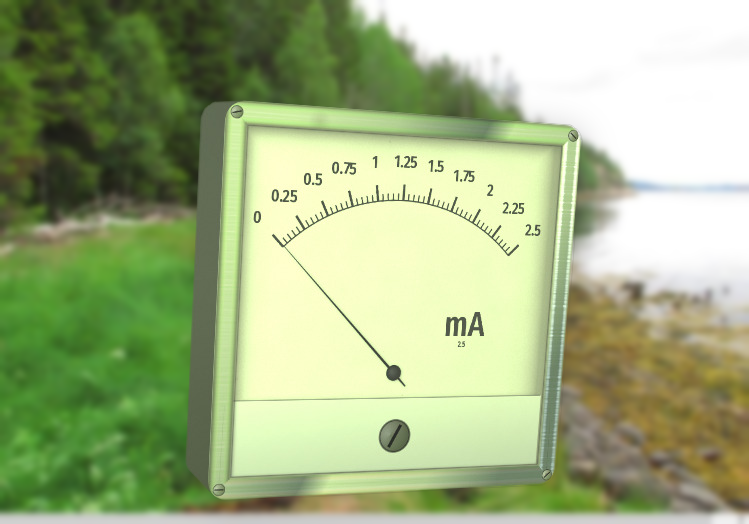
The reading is 0 mA
